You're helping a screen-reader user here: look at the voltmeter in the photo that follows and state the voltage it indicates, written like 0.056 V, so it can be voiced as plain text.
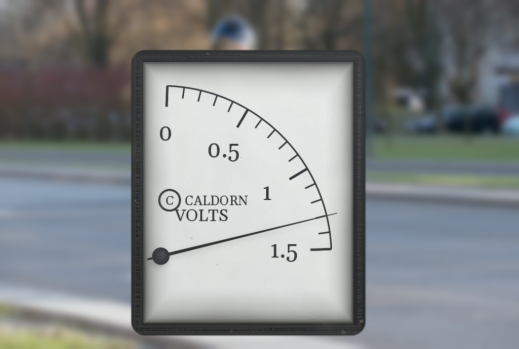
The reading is 1.3 V
